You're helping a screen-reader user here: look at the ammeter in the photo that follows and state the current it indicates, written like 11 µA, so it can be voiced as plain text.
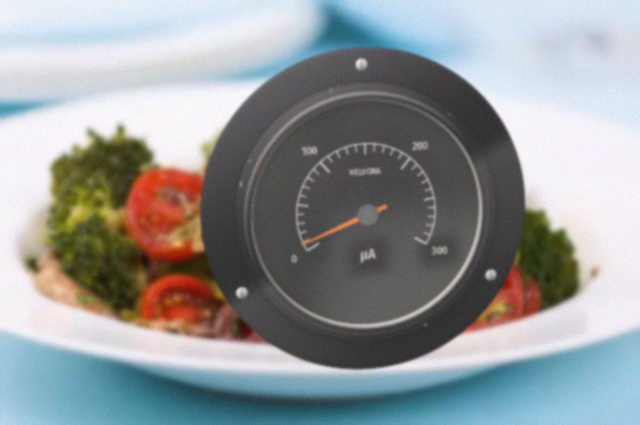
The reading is 10 µA
